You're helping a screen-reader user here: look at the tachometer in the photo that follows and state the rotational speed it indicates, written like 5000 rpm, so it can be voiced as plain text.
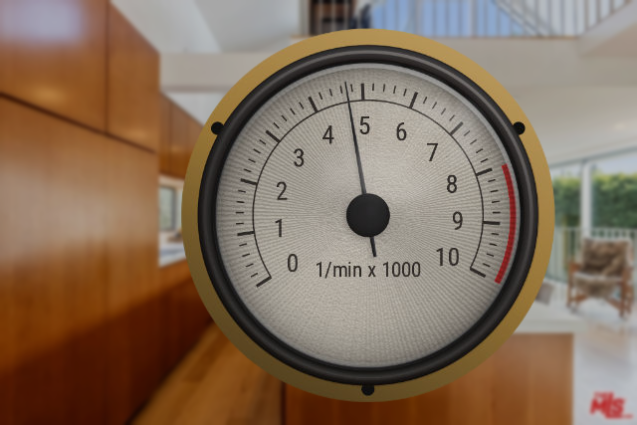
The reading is 4700 rpm
